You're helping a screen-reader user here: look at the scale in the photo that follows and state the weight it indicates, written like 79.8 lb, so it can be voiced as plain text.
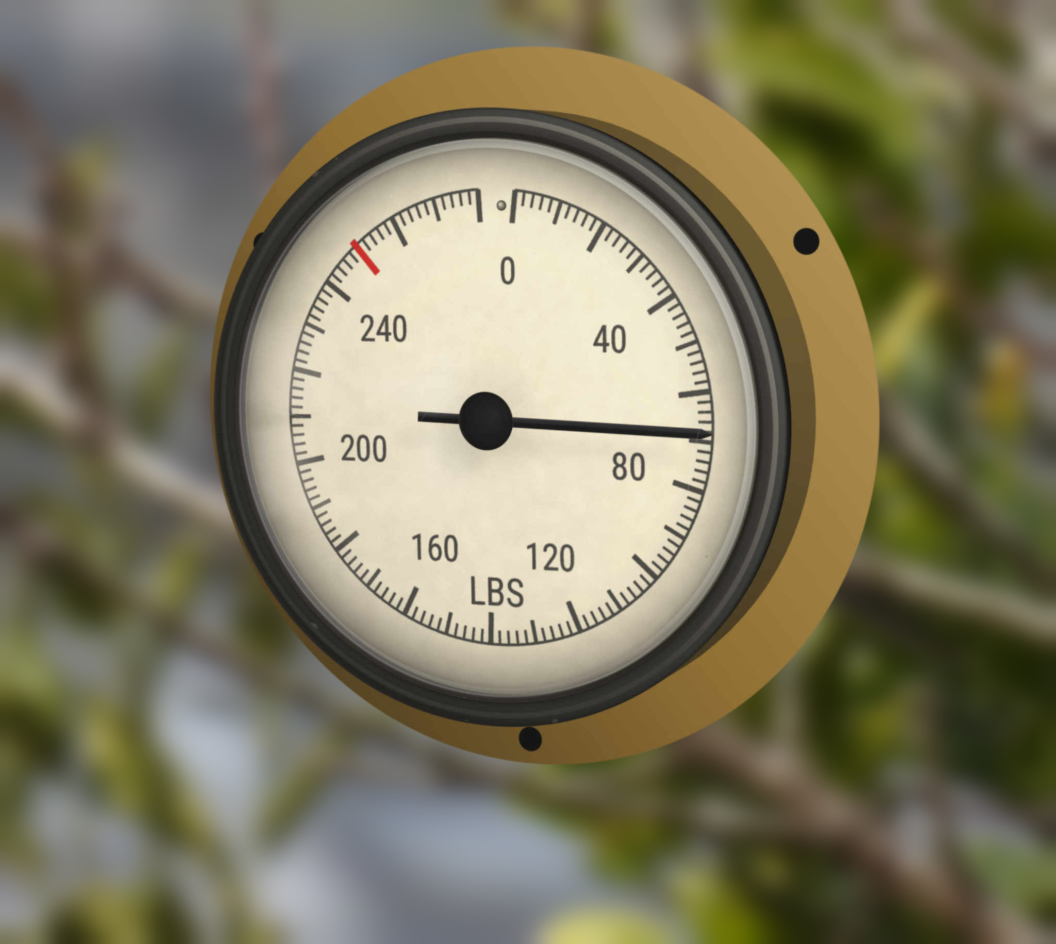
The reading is 68 lb
